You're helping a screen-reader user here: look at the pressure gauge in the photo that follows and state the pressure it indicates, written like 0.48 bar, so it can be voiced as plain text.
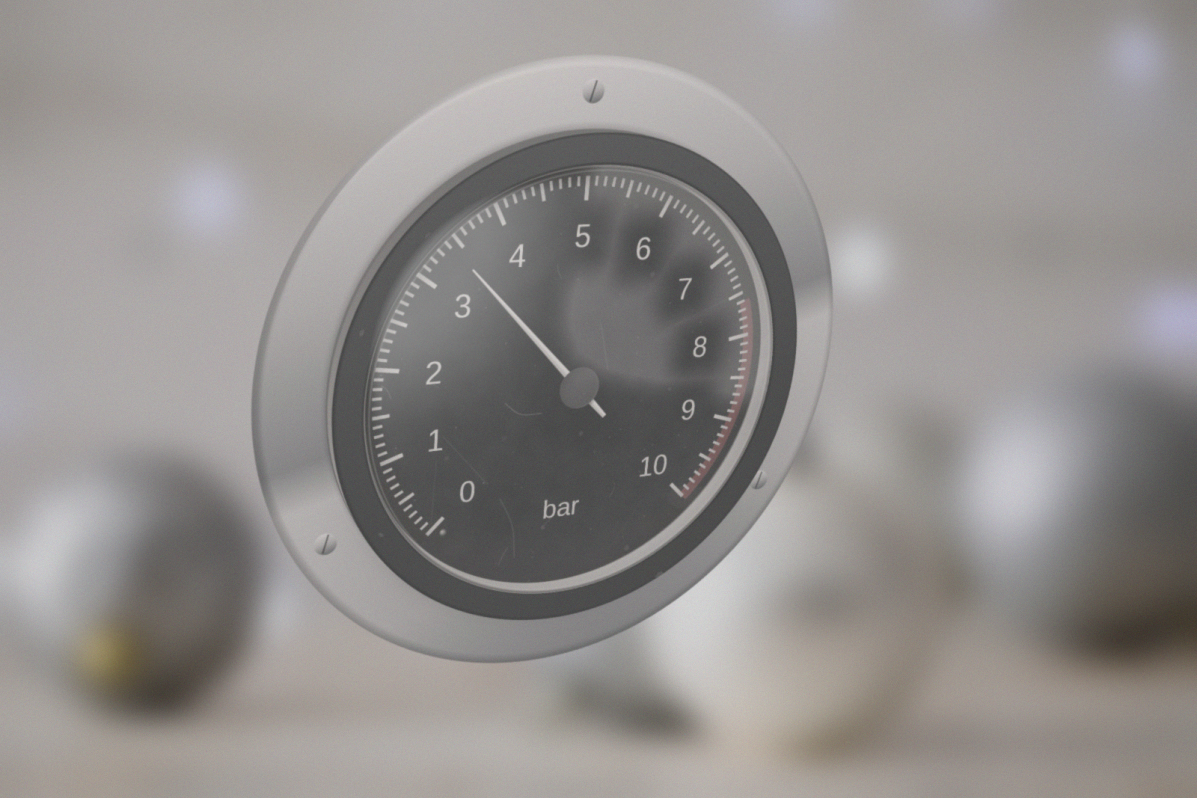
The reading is 3.4 bar
